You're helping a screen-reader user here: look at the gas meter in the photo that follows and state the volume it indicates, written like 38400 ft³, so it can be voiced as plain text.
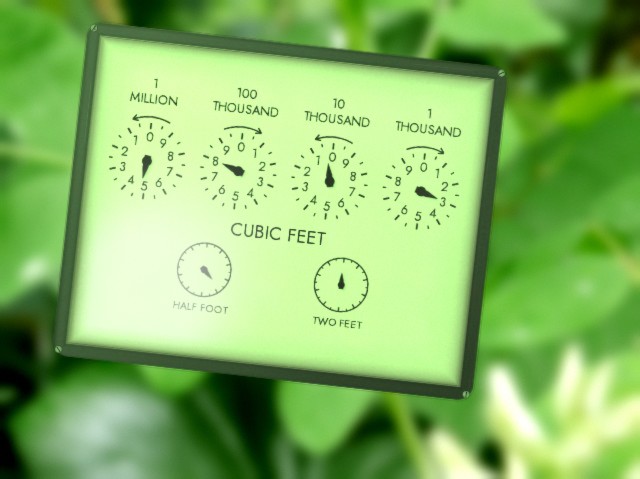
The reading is 480300 ft³
